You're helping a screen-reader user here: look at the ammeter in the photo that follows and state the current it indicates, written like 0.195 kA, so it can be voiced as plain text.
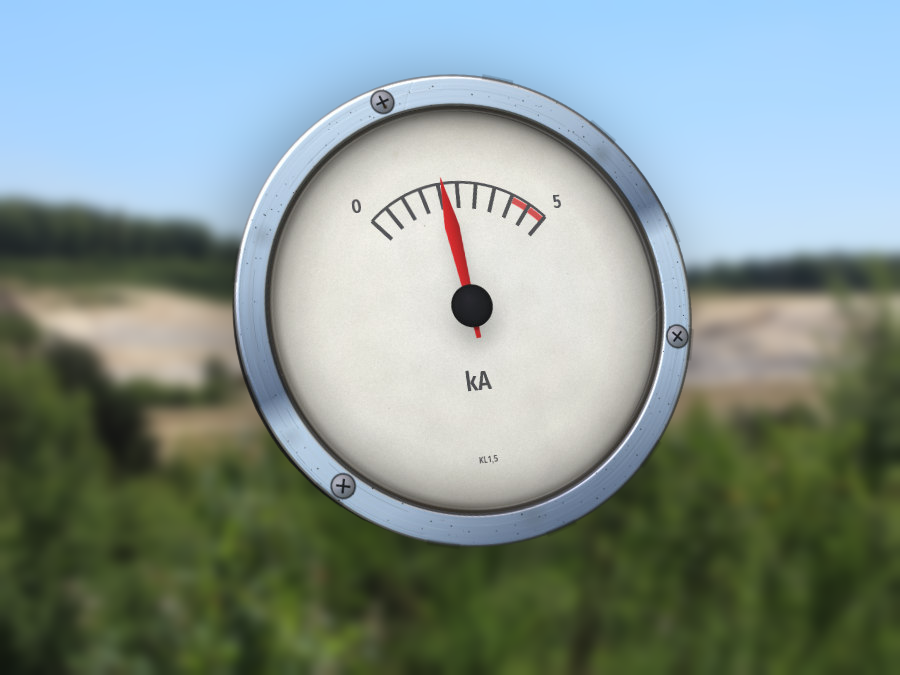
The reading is 2 kA
